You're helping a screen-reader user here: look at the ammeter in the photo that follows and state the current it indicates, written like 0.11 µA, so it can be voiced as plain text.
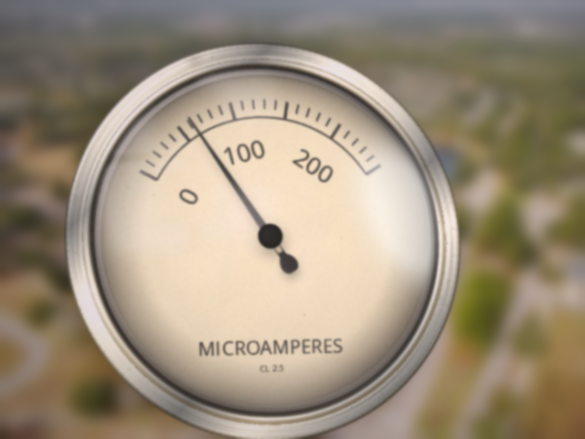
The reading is 60 µA
